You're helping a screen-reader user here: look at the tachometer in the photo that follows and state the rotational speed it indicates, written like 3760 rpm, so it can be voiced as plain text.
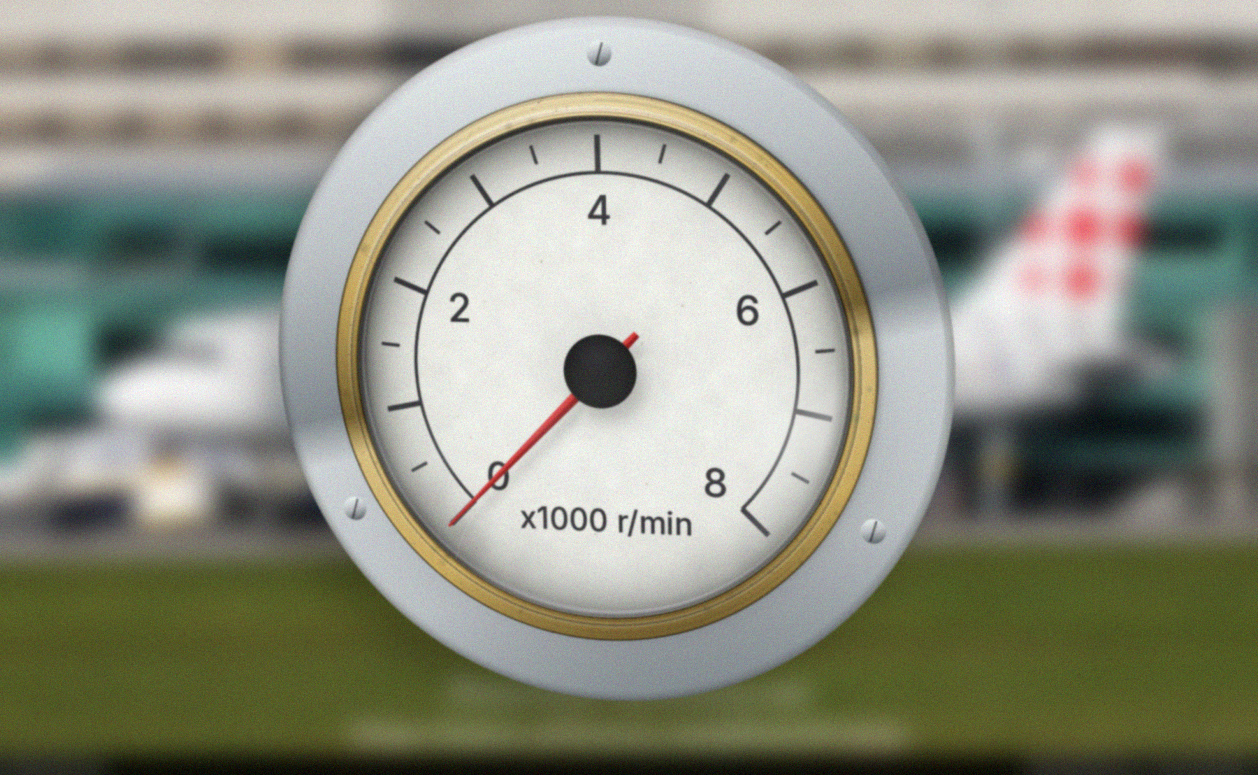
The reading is 0 rpm
